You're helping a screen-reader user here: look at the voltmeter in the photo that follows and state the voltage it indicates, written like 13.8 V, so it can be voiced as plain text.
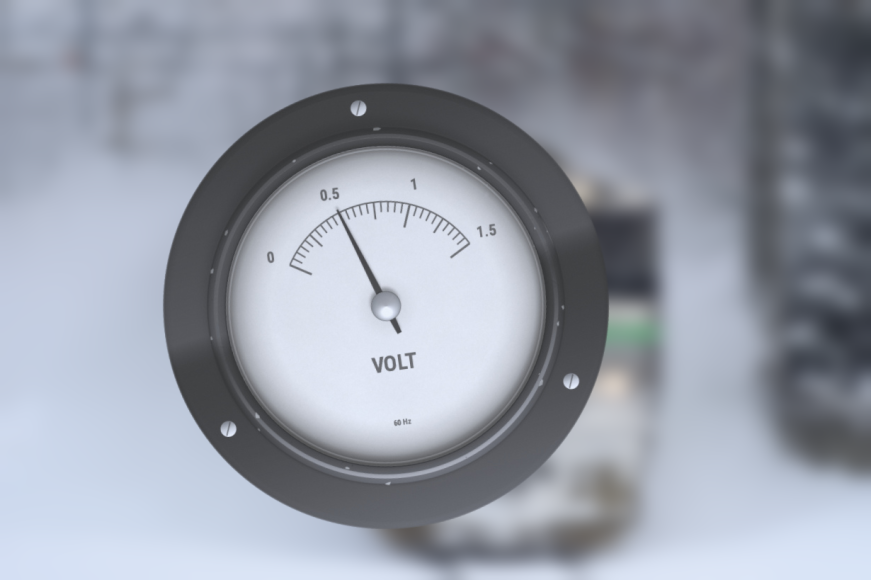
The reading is 0.5 V
